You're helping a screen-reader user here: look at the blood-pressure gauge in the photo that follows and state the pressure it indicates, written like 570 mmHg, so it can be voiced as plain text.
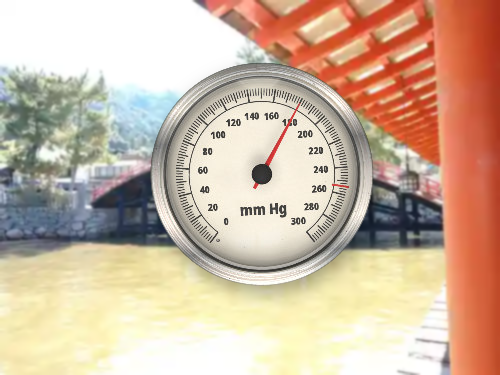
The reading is 180 mmHg
